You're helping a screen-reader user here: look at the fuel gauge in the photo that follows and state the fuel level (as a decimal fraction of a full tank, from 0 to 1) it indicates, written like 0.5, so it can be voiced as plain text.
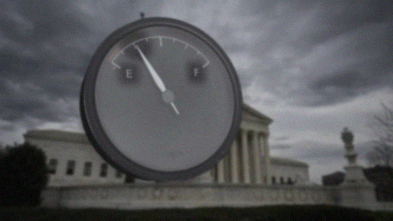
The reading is 0.25
